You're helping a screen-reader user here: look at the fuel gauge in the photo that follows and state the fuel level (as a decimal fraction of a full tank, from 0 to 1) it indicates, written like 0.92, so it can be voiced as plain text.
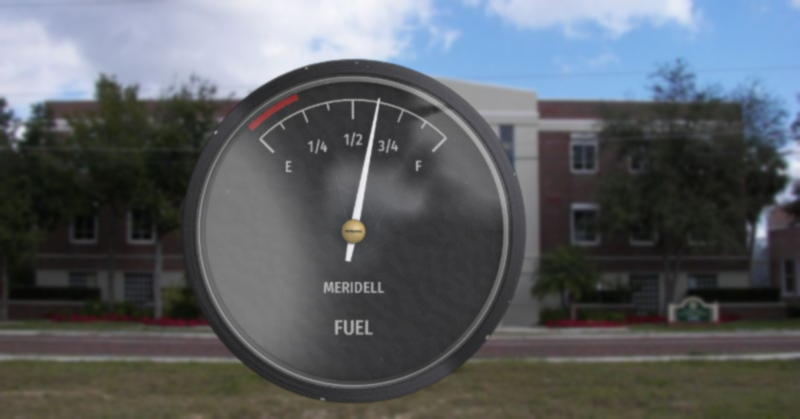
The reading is 0.625
